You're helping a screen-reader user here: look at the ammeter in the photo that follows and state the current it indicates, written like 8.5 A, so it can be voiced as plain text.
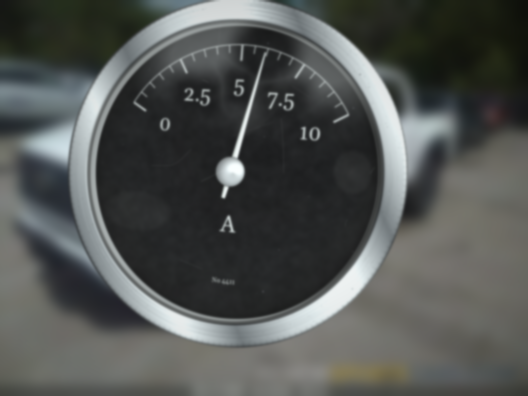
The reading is 6 A
